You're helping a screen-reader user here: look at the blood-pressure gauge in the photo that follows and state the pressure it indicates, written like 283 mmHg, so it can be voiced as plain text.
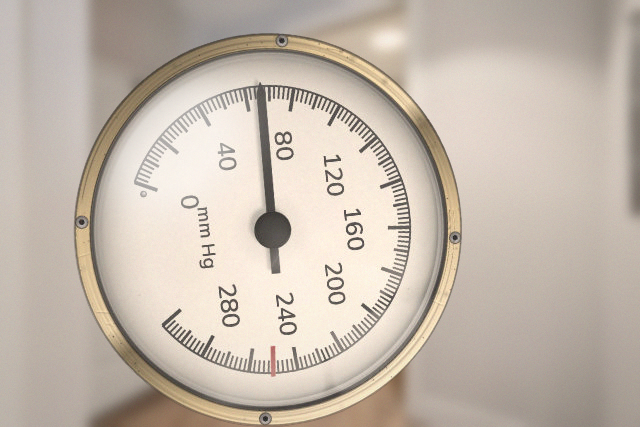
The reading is 66 mmHg
